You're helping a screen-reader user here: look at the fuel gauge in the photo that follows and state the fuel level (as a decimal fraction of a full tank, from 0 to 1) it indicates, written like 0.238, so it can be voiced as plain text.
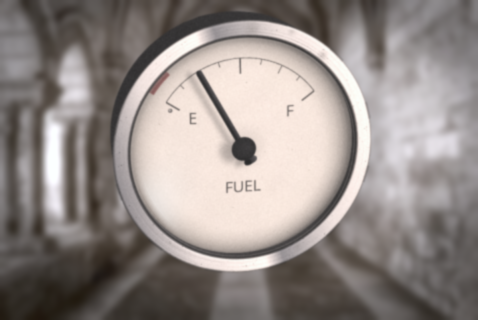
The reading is 0.25
